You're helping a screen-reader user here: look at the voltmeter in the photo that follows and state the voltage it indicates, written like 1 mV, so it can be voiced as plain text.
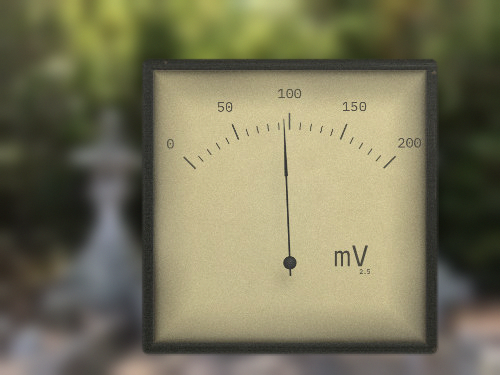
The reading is 95 mV
